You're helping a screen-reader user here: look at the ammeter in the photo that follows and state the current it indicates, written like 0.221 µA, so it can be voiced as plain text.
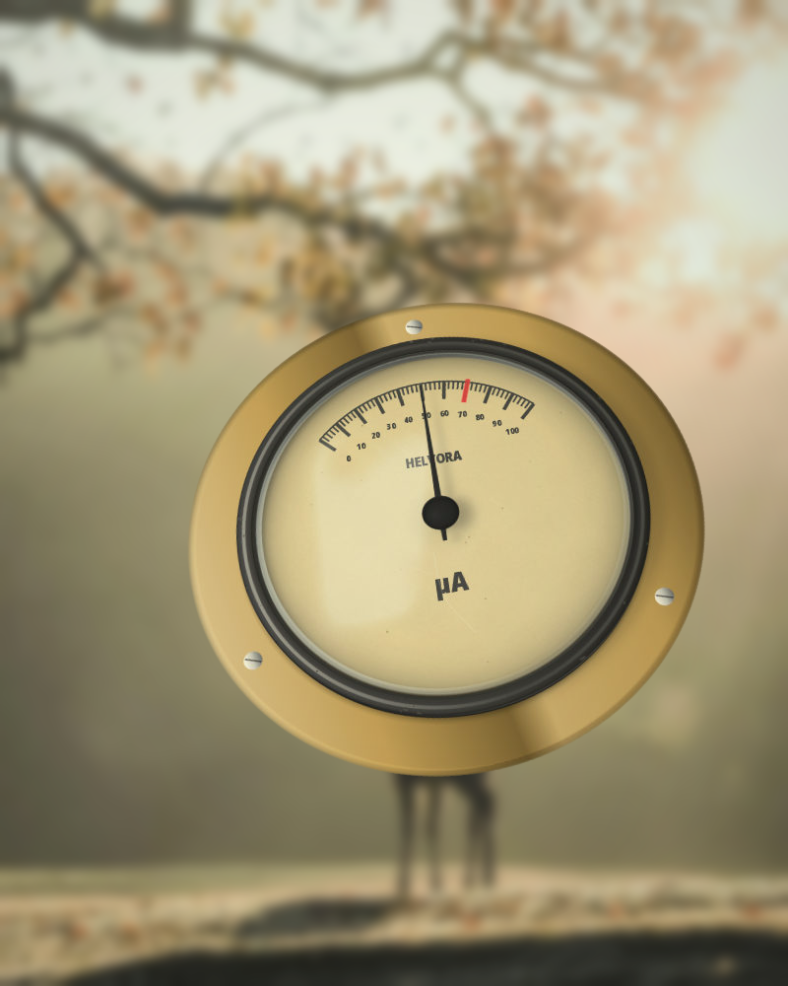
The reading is 50 µA
